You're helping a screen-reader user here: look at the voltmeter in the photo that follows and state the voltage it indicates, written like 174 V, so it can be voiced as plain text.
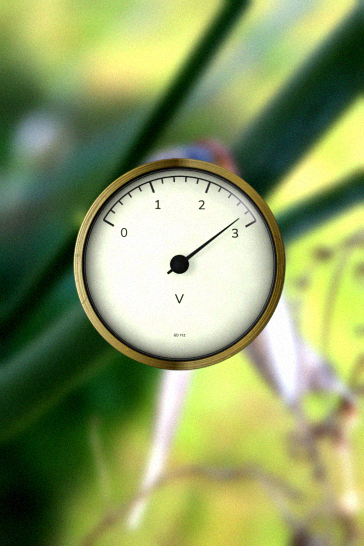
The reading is 2.8 V
